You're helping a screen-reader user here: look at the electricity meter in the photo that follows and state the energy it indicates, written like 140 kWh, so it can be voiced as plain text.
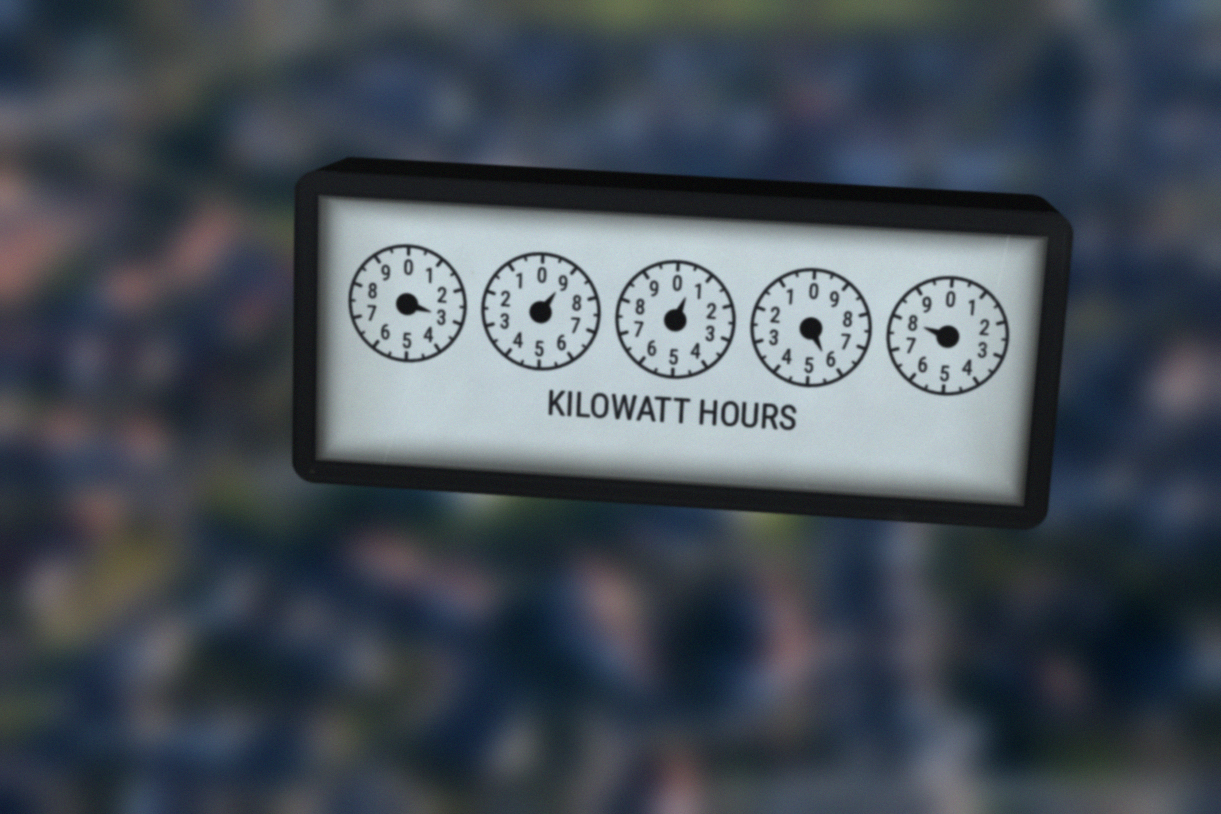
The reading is 29058 kWh
